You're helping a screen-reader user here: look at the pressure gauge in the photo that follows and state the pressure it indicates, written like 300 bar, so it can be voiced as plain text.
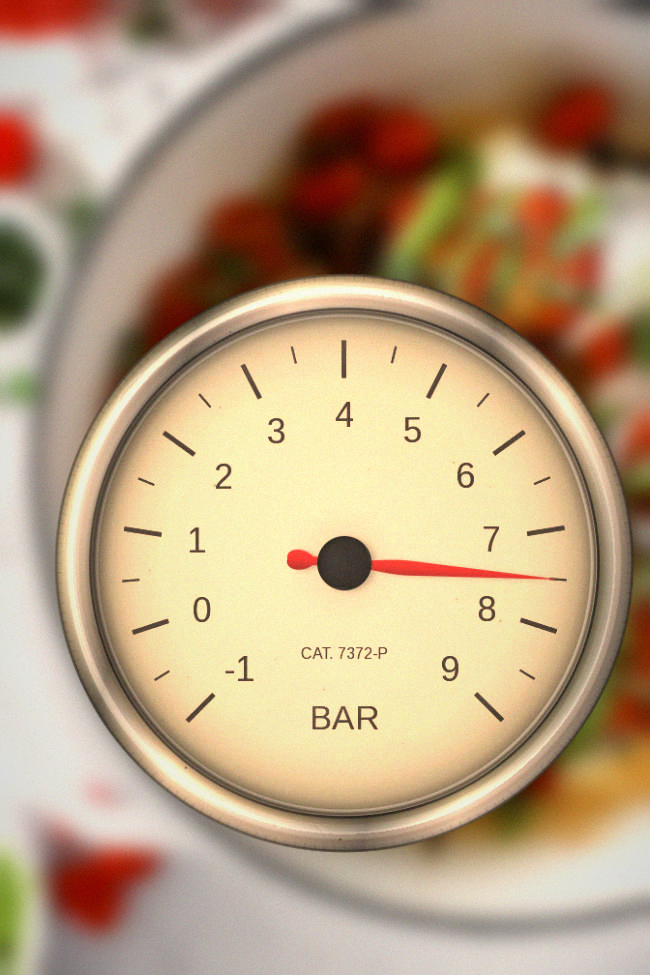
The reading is 7.5 bar
